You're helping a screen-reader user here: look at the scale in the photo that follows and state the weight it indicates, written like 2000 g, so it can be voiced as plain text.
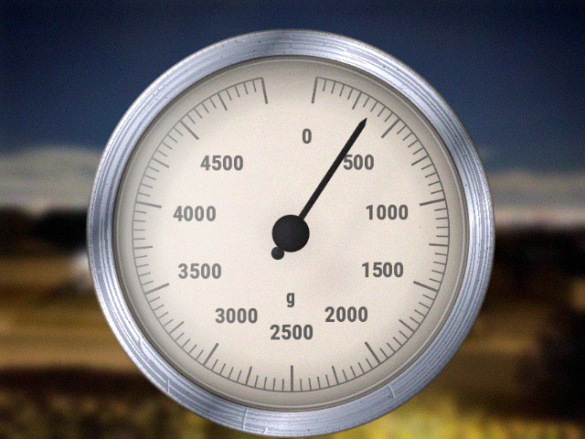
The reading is 350 g
